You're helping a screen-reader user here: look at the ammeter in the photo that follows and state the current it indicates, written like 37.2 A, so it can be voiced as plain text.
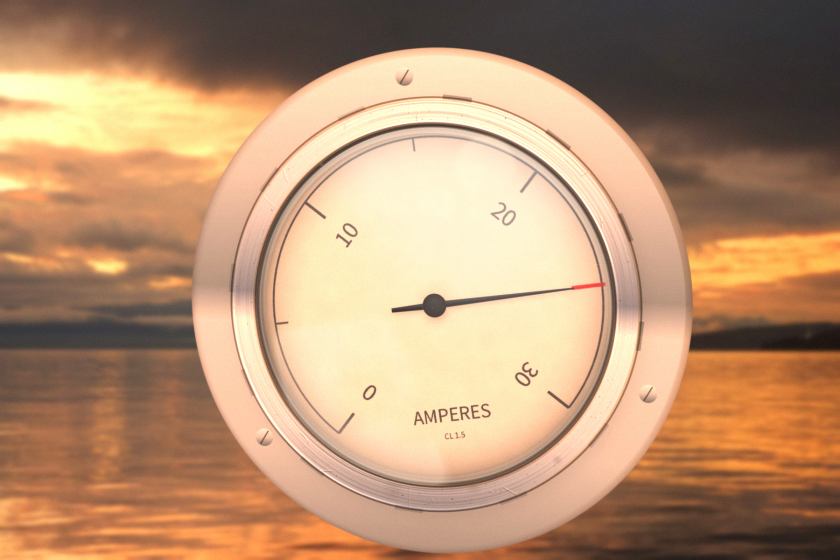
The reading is 25 A
